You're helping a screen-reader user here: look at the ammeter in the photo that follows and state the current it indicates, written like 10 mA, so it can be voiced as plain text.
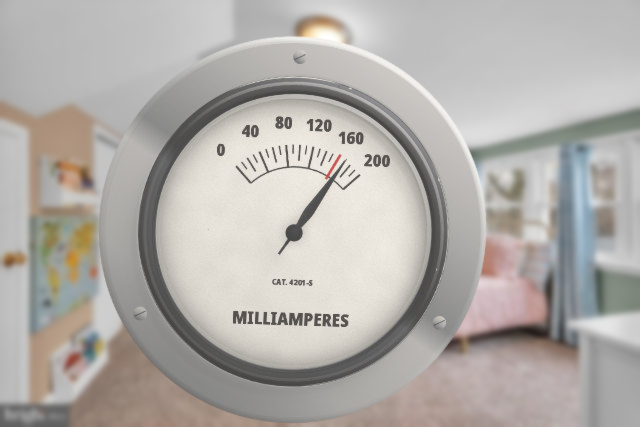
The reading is 170 mA
